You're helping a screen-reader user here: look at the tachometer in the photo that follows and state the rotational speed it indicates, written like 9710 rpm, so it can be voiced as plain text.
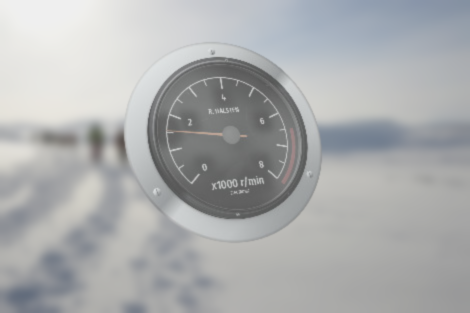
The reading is 1500 rpm
